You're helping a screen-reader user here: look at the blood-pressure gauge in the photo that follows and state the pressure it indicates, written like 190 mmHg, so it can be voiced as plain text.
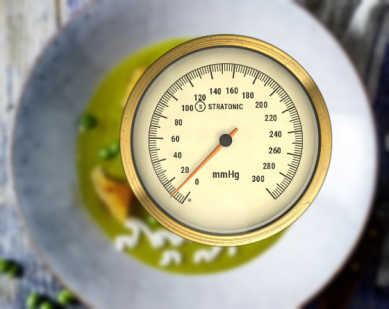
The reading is 10 mmHg
